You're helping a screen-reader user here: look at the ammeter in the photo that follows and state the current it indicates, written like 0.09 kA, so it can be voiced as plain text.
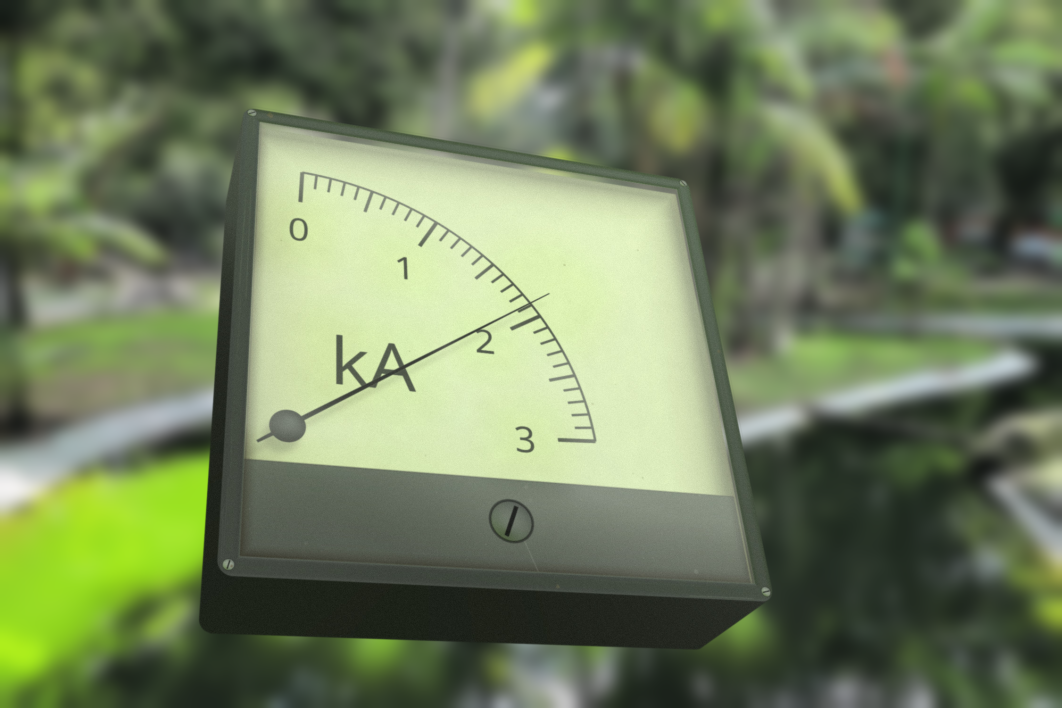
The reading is 1.9 kA
